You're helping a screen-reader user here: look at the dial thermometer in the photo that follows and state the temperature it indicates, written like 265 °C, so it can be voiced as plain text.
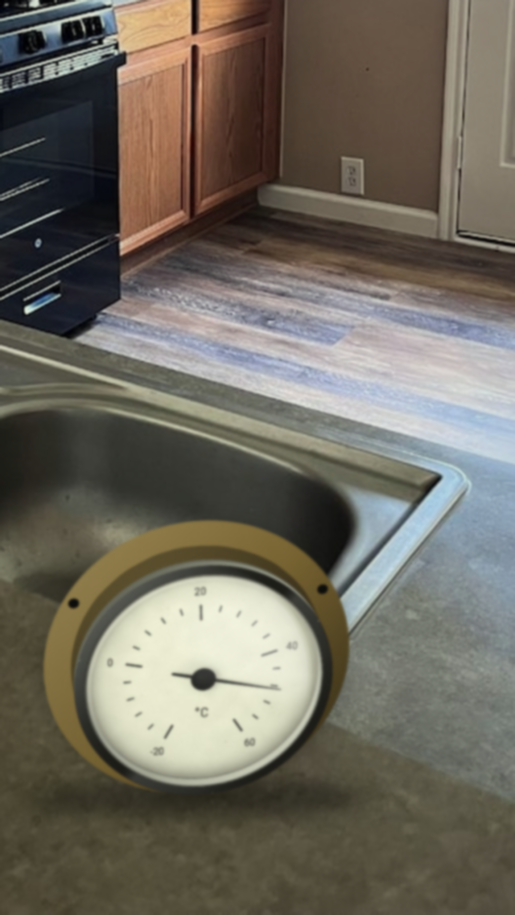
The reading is 48 °C
